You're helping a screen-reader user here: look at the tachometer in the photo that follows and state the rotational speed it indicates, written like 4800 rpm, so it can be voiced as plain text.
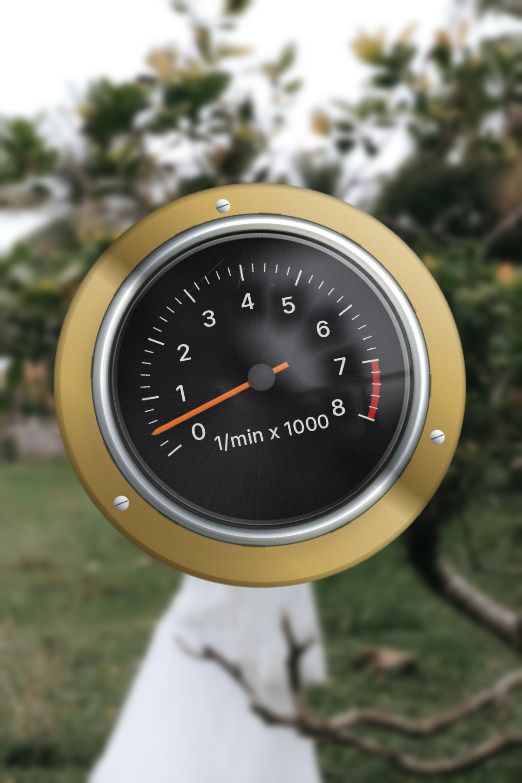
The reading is 400 rpm
